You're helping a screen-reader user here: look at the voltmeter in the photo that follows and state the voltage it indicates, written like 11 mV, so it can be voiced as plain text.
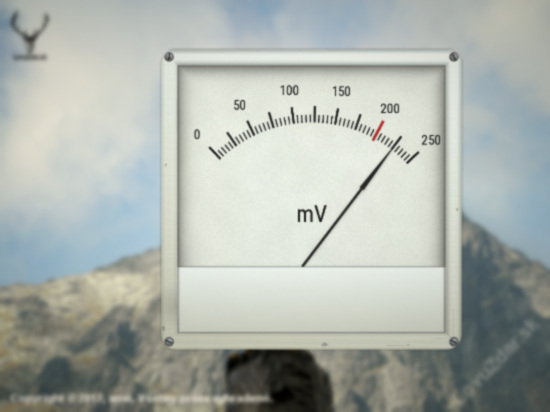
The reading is 225 mV
